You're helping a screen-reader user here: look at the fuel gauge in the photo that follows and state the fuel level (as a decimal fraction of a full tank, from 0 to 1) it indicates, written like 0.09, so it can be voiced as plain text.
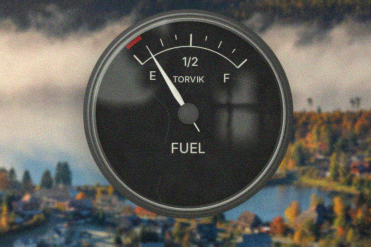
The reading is 0.125
